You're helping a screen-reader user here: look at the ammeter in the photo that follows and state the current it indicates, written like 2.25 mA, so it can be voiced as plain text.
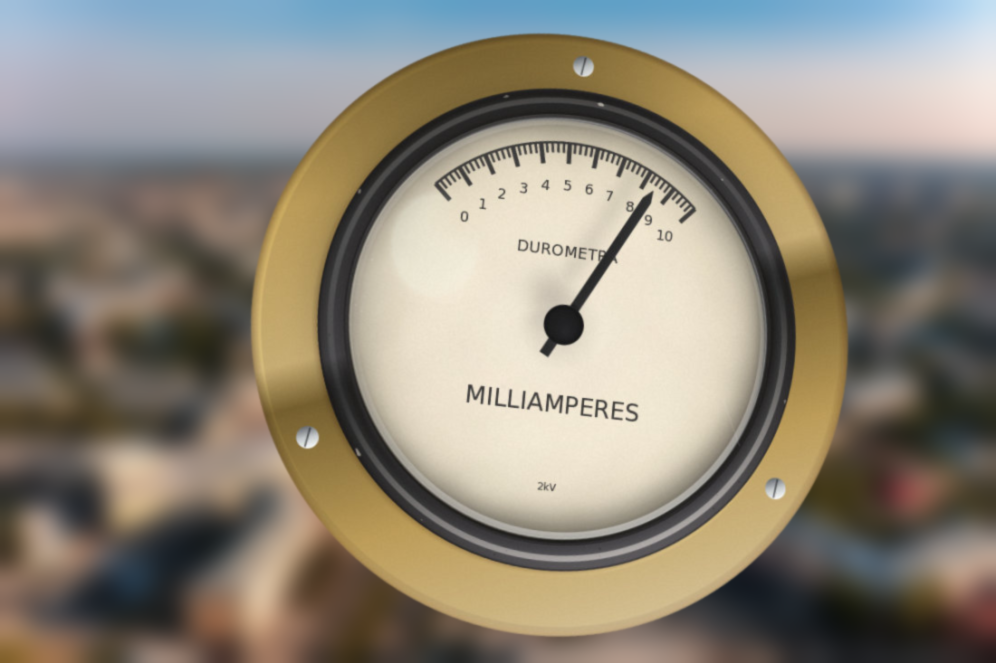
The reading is 8.4 mA
